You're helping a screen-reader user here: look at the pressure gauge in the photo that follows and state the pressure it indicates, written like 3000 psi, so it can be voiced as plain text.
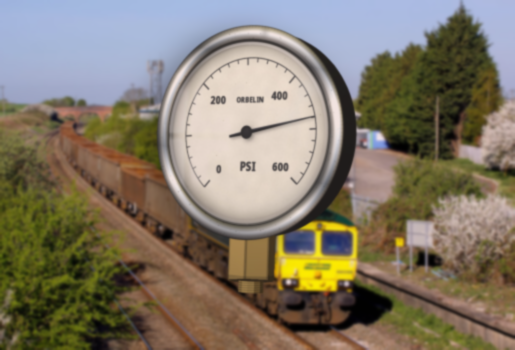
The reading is 480 psi
